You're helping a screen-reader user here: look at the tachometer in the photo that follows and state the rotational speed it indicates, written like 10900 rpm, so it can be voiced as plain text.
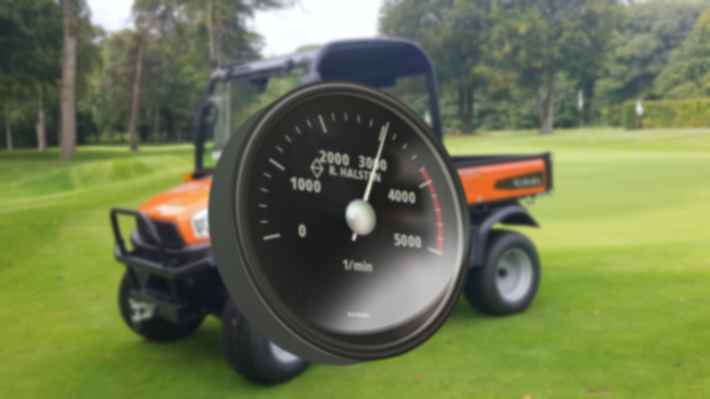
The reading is 3000 rpm
